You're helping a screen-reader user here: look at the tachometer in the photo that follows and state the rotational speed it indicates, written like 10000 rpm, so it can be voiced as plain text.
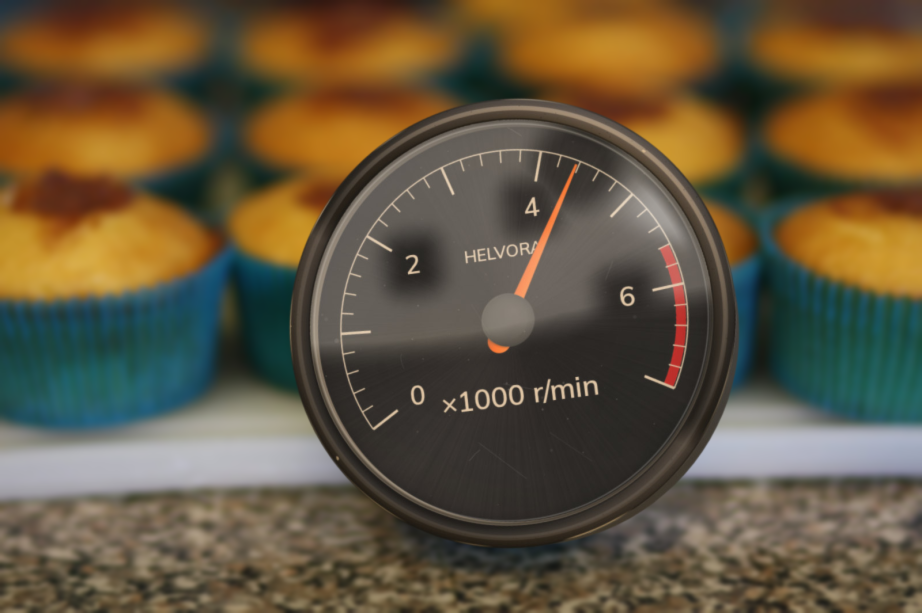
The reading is 4400 rpm
